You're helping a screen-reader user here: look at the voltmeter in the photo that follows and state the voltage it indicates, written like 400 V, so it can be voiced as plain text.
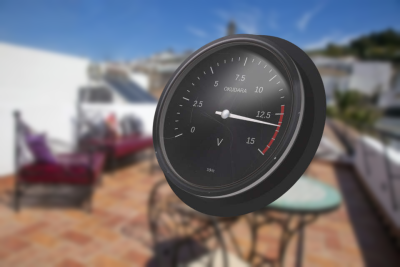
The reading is 13.25 V
